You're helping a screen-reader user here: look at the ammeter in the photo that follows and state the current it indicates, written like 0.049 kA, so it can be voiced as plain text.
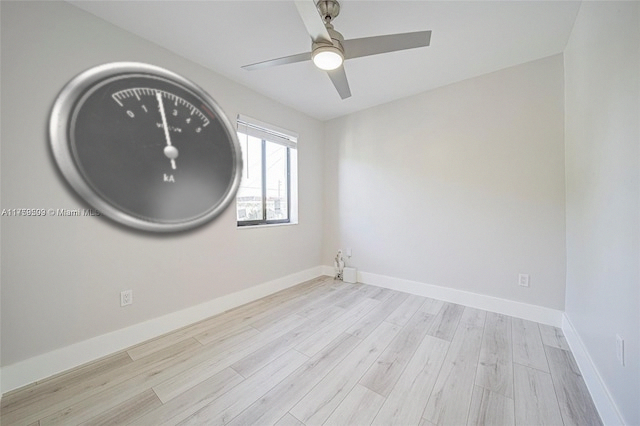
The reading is 2 kA
